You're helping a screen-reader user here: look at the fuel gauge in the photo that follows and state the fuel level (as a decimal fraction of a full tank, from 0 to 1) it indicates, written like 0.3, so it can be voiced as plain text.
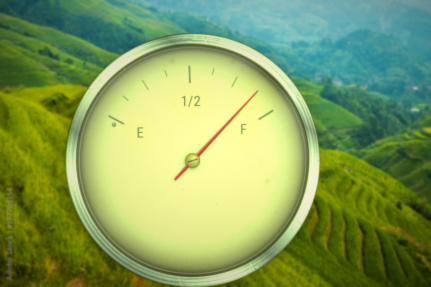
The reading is 0.875
